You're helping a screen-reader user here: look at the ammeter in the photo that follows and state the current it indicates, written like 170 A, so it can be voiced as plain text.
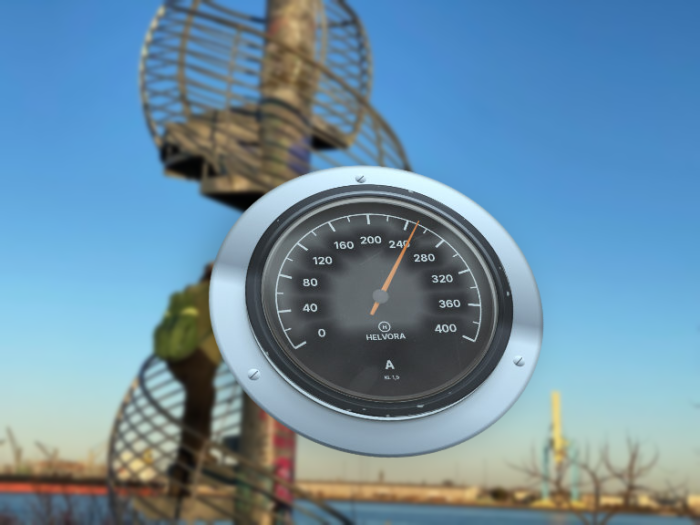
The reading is 250 A
